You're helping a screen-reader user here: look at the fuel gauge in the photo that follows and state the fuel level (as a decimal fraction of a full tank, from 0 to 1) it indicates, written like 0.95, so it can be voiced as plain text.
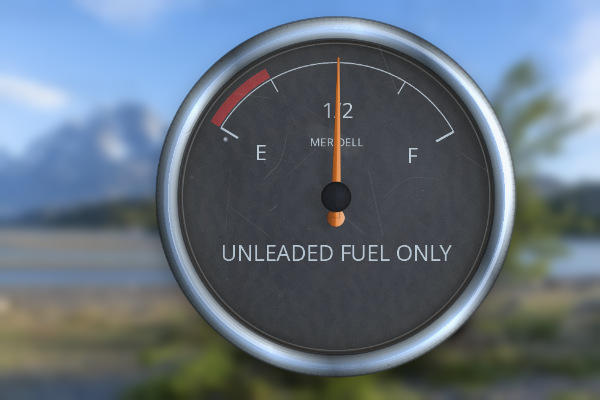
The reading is 0.5
